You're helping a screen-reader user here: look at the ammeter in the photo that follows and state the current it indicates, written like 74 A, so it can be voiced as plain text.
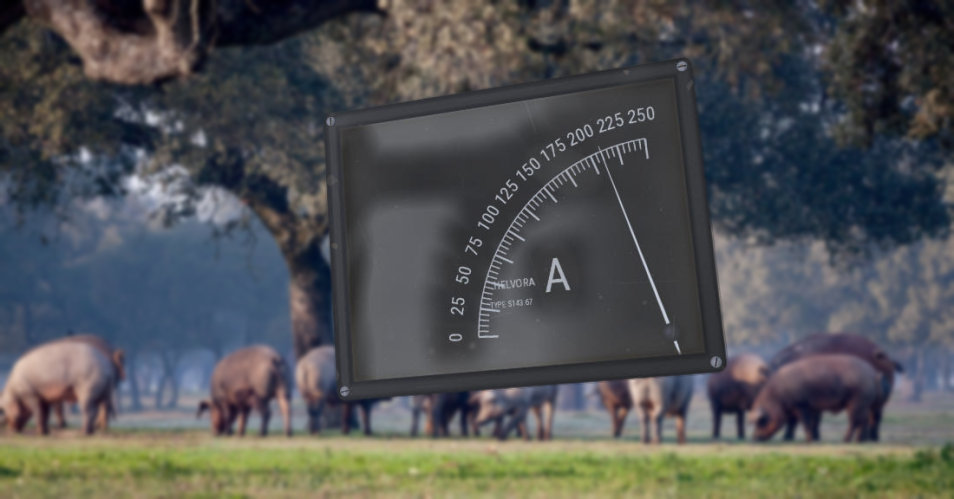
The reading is 210 A
